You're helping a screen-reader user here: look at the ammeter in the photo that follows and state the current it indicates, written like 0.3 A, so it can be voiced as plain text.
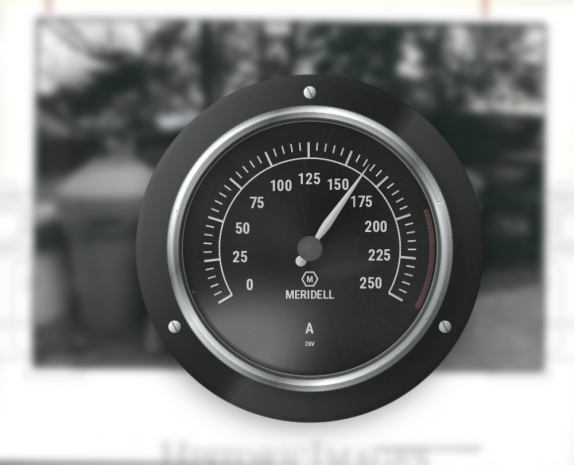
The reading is 162.5 A
